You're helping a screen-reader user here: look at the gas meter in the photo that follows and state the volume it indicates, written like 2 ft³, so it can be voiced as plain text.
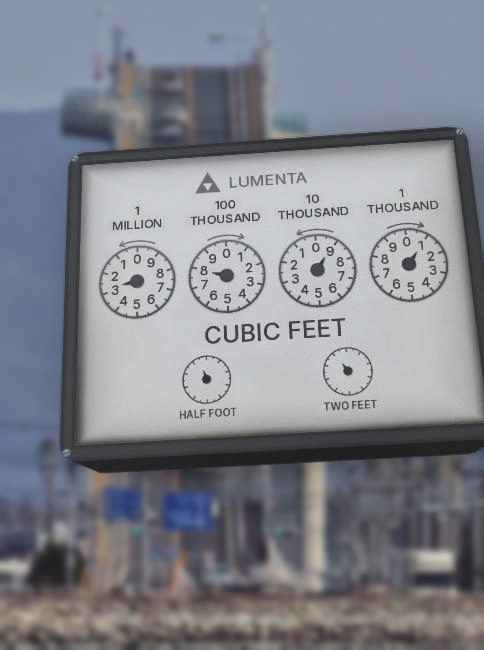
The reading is 279100 ft³
